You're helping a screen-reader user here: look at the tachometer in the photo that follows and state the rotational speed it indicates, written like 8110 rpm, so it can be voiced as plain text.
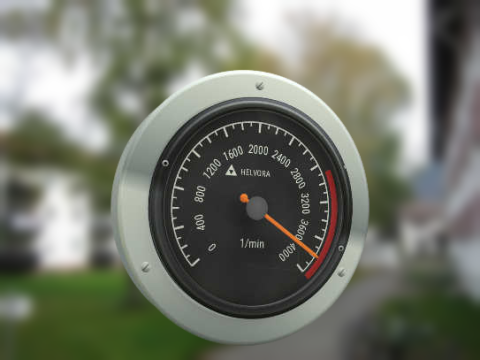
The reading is 3800 rpm
